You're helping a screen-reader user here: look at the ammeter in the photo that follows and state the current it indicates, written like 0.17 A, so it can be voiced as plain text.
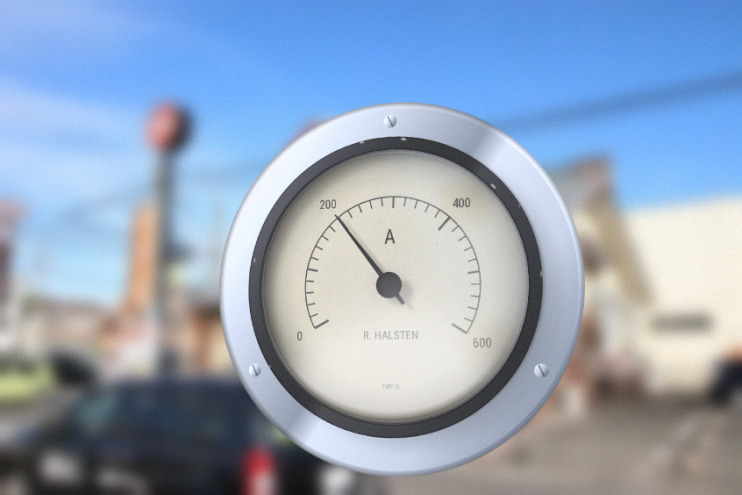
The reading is 200 A
